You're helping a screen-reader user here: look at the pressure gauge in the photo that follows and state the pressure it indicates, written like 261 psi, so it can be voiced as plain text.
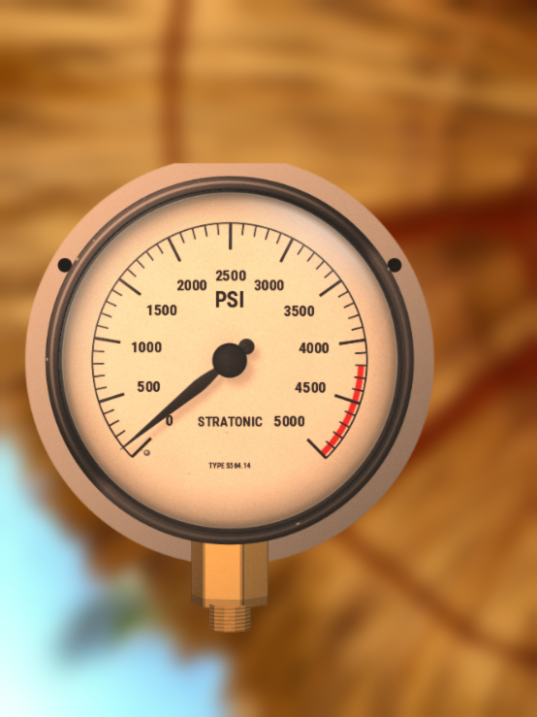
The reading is 100 psi
